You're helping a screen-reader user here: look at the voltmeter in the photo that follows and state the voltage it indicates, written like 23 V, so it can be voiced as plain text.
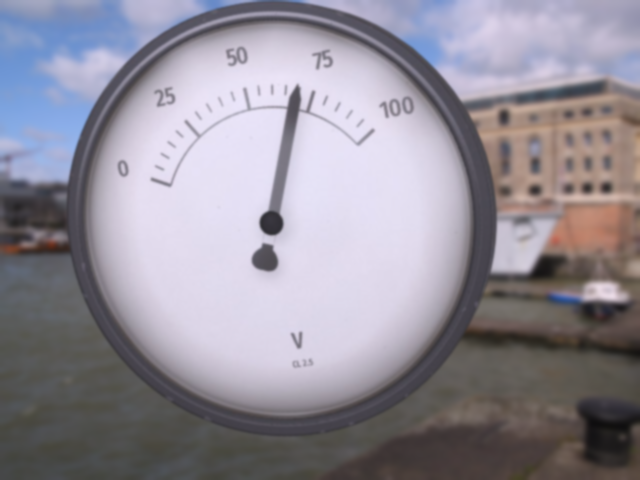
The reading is 70 V
